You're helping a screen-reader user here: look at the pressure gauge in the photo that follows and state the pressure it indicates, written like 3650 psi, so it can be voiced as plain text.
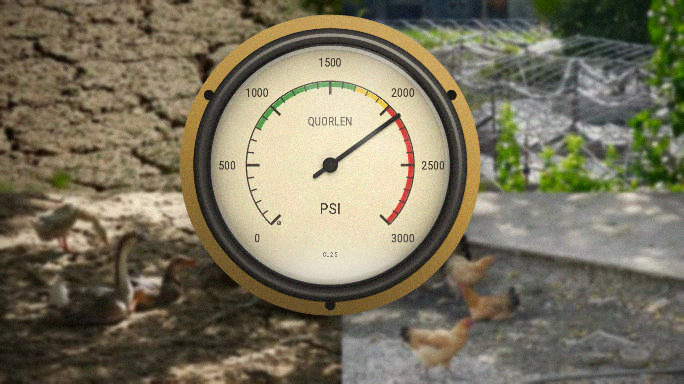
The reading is 2100 psi
